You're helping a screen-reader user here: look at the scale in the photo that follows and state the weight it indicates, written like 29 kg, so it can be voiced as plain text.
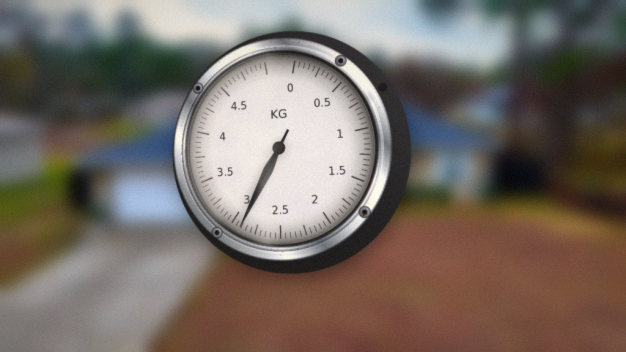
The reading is 2.9 kg
